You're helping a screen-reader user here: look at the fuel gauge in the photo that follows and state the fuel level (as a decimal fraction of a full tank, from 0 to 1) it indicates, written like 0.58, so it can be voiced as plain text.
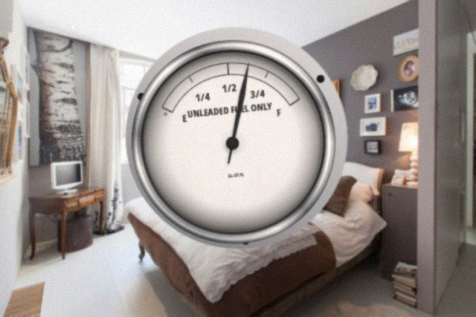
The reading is 0.625
